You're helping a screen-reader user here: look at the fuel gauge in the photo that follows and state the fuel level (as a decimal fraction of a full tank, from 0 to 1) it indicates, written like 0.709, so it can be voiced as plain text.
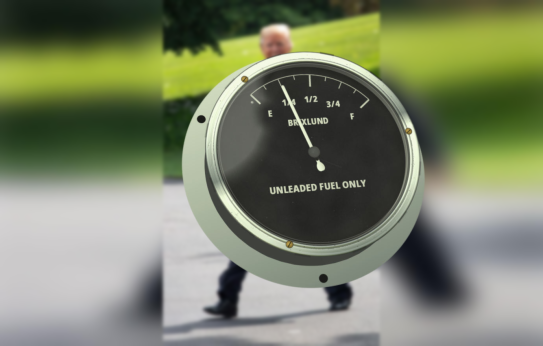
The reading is 0.25
